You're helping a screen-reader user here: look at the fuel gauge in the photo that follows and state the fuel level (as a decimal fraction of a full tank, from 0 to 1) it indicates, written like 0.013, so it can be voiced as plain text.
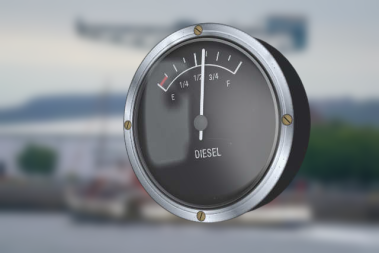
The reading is 0.625
